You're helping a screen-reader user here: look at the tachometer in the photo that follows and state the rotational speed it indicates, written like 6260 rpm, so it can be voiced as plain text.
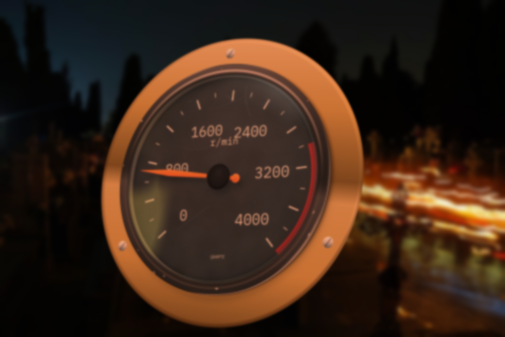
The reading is 700 rpm
